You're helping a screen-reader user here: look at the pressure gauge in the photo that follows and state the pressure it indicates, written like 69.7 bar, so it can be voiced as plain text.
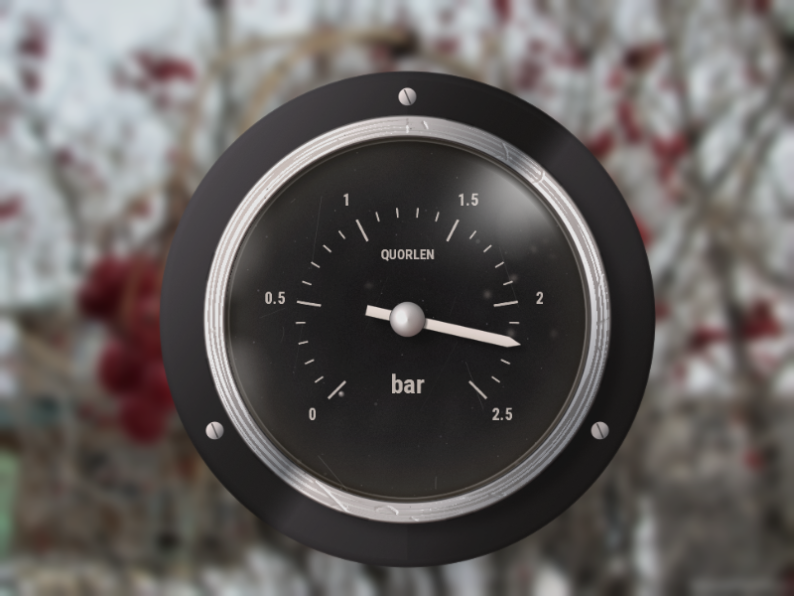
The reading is 2.2 bar
